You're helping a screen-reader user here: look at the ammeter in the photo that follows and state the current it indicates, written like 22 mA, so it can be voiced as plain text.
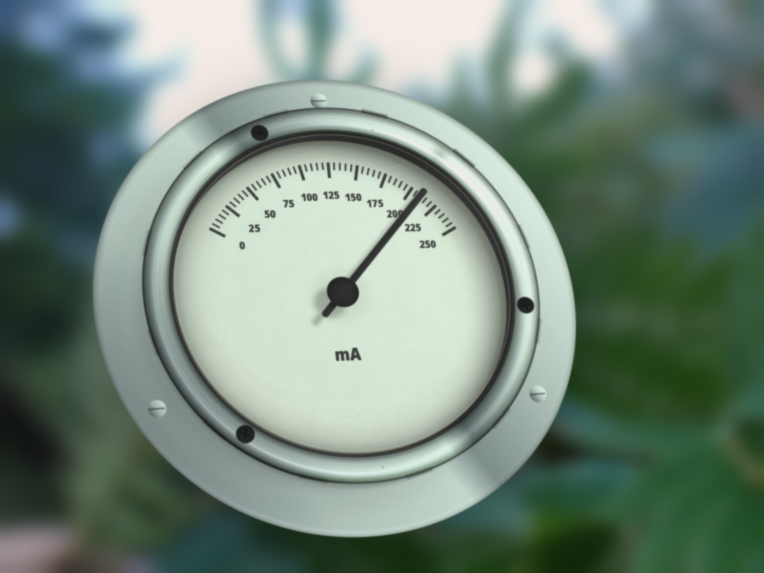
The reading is 210 mA
